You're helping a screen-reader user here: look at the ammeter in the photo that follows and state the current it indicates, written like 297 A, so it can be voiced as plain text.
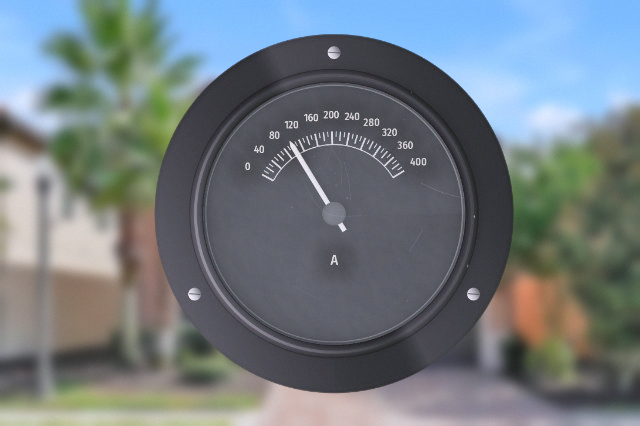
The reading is 100 A
